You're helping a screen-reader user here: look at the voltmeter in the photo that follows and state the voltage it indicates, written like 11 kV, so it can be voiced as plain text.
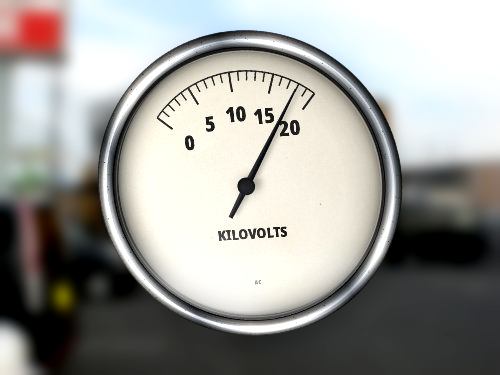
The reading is 18 kV
